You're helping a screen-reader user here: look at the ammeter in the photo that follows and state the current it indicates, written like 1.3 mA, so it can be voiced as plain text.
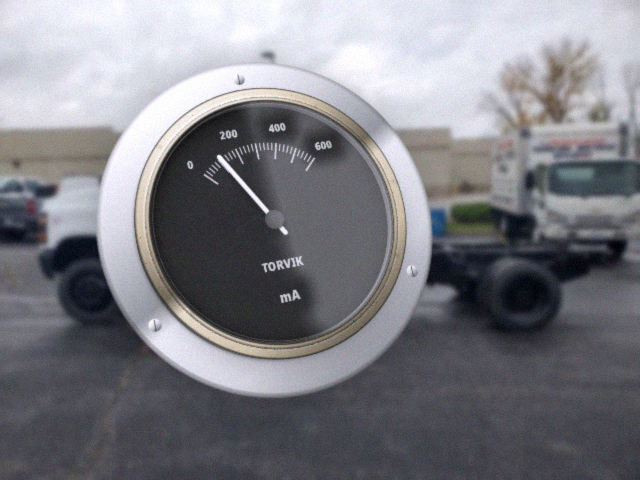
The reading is 100 mA
